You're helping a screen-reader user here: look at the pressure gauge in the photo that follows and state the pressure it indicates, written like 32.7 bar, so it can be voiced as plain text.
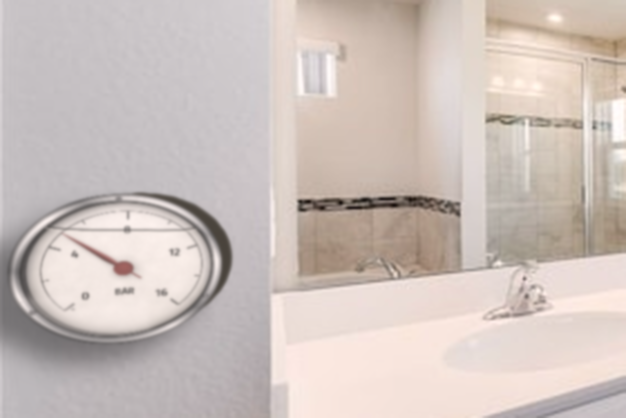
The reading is 5 bar
